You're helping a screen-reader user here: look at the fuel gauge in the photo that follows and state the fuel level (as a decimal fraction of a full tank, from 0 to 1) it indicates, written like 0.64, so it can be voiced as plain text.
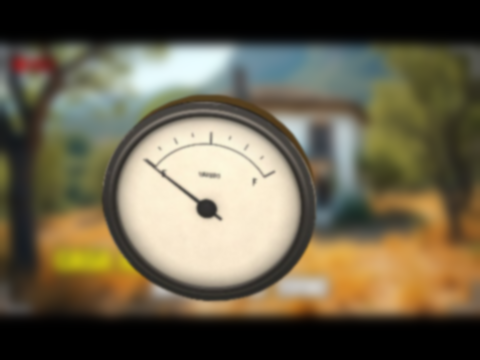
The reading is 0
